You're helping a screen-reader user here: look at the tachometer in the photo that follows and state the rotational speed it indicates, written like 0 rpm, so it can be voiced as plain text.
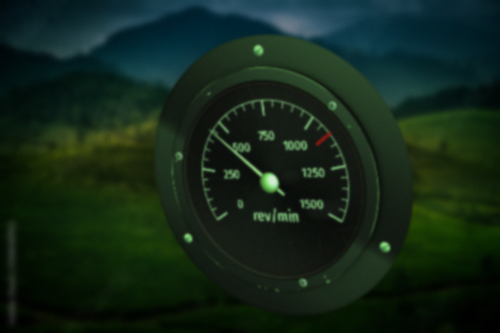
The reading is 450 rpm
